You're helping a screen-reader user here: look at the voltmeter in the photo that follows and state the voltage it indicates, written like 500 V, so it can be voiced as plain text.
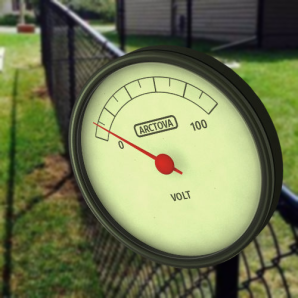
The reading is 10 V
